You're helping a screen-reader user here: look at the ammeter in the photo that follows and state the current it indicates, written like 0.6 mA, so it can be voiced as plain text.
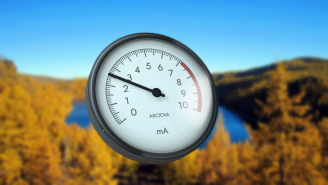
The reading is 2.5 mA
